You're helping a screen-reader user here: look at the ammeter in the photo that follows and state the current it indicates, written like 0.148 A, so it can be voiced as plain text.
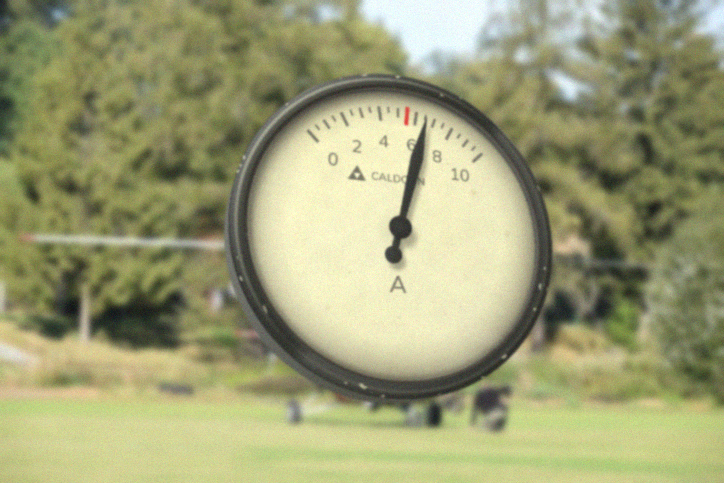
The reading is 6.5 A
